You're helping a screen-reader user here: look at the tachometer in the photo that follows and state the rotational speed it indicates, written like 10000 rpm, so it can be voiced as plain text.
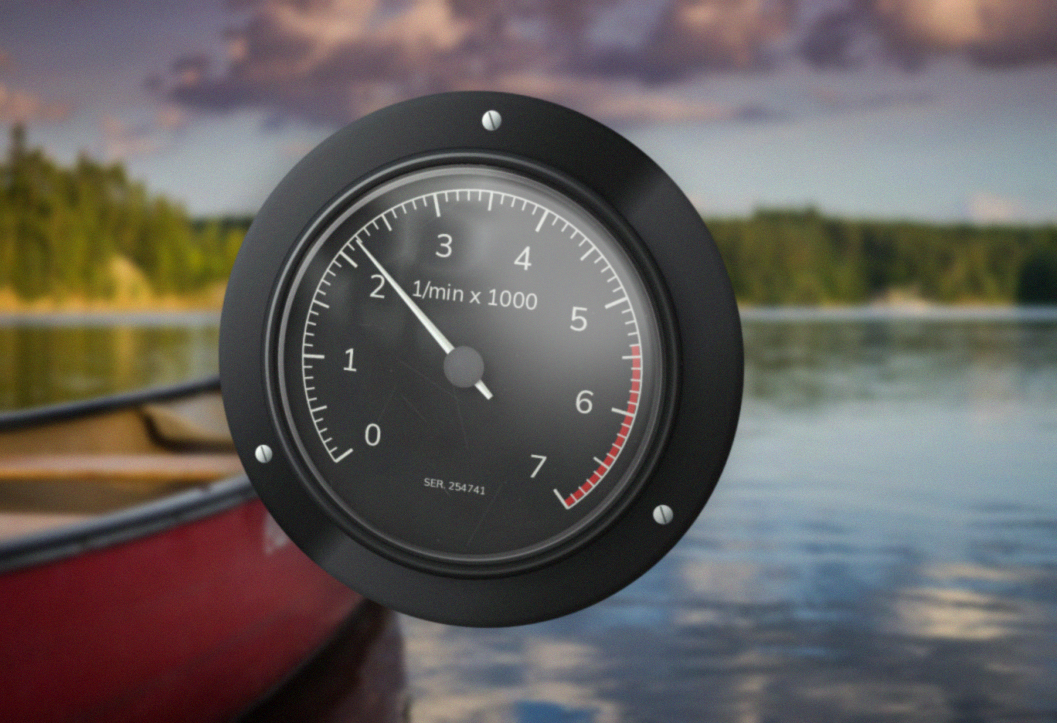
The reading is 2200 rpm
